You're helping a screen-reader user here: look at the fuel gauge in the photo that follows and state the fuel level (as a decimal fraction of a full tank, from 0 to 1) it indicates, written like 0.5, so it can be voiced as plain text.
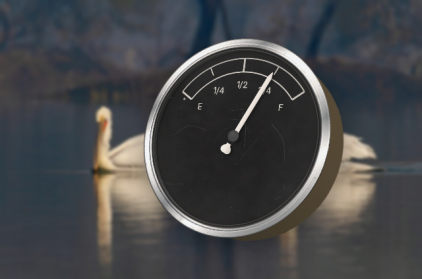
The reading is 0.75
